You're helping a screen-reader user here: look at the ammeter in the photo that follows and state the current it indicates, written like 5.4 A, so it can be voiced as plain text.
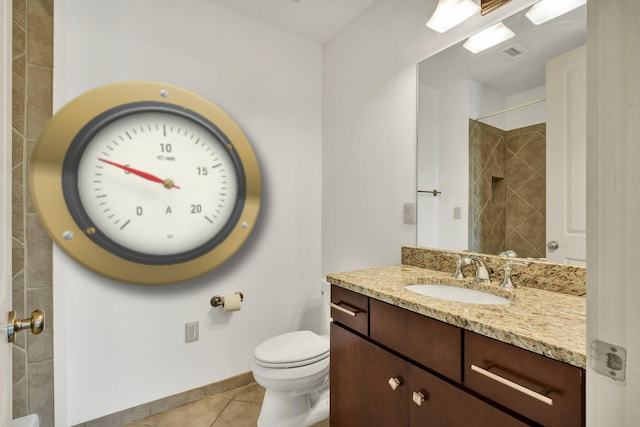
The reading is 5 A
